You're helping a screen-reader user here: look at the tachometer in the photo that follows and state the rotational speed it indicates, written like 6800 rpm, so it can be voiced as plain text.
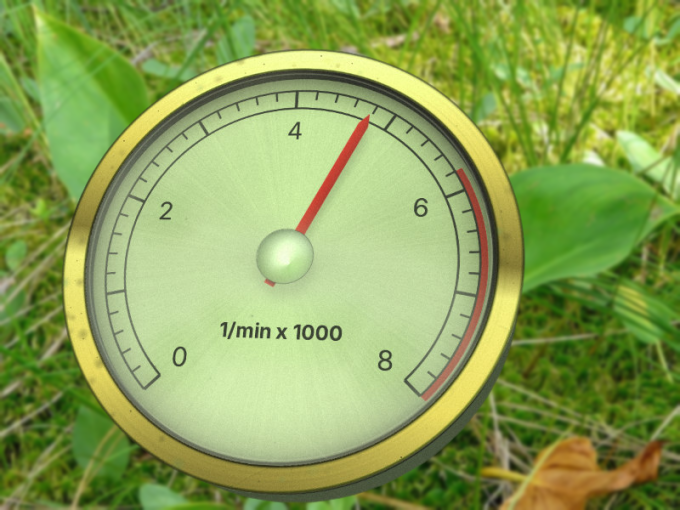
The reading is 4800 rpm
